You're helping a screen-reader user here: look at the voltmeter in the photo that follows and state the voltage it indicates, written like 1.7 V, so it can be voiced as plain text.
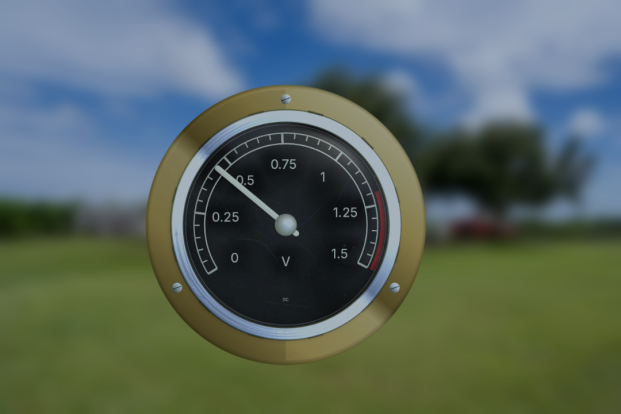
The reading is 0.45 V
